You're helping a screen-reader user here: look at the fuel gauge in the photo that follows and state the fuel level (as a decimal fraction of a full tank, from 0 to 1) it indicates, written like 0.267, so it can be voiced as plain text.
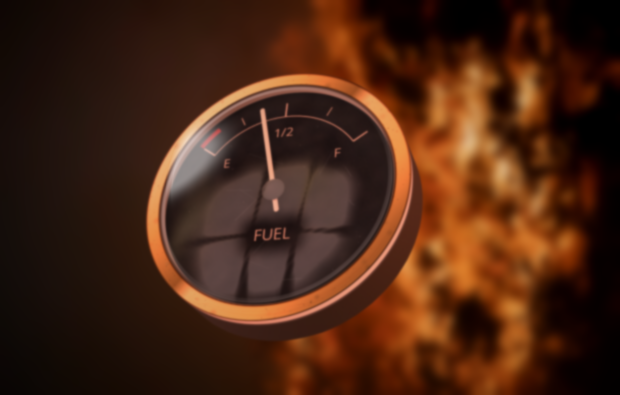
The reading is 0.375
